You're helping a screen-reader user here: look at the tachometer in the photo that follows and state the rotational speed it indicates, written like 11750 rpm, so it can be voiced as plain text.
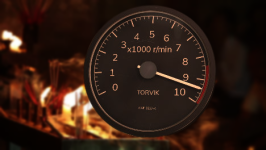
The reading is 9400 rpm
